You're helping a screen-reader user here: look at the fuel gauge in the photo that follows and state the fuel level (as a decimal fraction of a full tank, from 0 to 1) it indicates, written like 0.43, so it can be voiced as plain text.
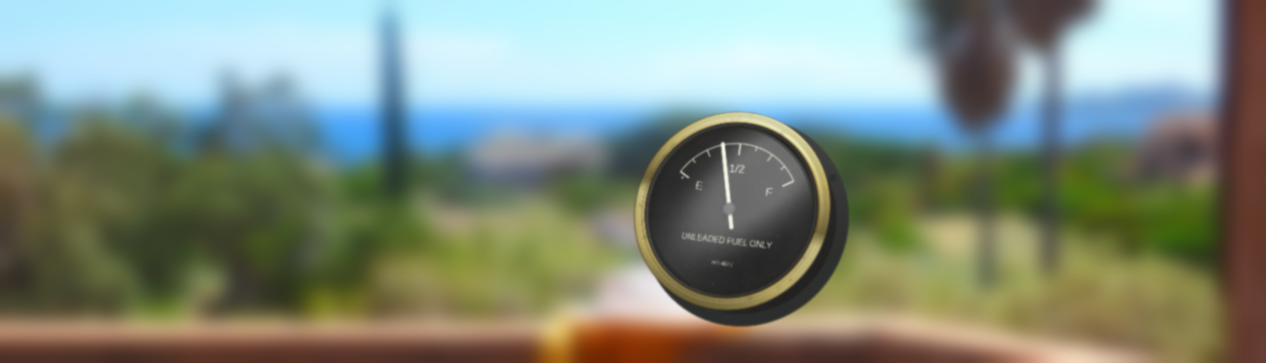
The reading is 0.375
